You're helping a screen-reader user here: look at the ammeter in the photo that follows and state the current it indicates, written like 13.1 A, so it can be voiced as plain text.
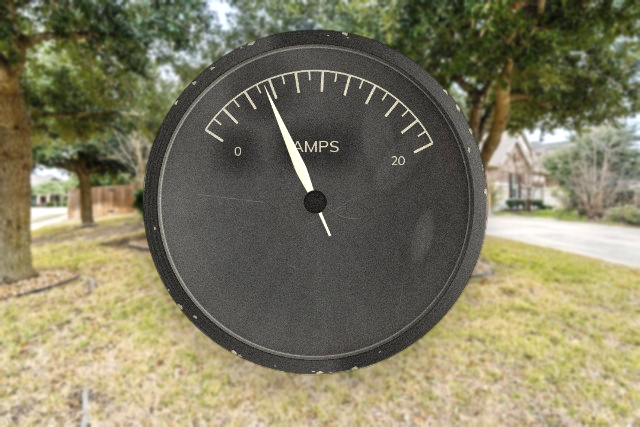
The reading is 5.5 A
